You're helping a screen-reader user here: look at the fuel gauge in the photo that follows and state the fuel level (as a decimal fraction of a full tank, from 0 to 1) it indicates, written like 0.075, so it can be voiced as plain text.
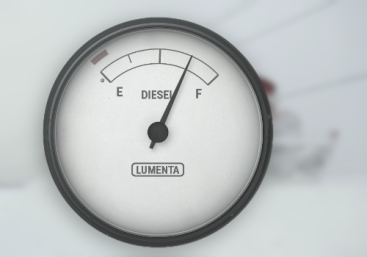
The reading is 0.75
